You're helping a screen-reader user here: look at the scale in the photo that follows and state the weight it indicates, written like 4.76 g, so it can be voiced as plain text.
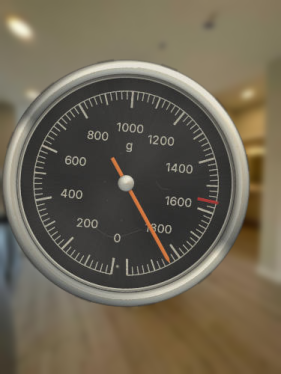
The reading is 1840 g
